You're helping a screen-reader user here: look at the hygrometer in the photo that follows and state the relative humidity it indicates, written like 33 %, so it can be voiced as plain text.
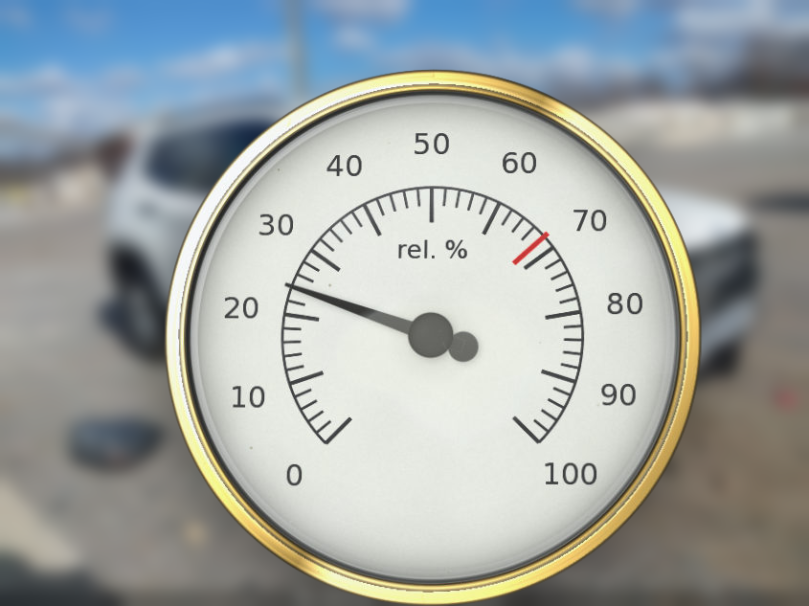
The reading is 24 %
